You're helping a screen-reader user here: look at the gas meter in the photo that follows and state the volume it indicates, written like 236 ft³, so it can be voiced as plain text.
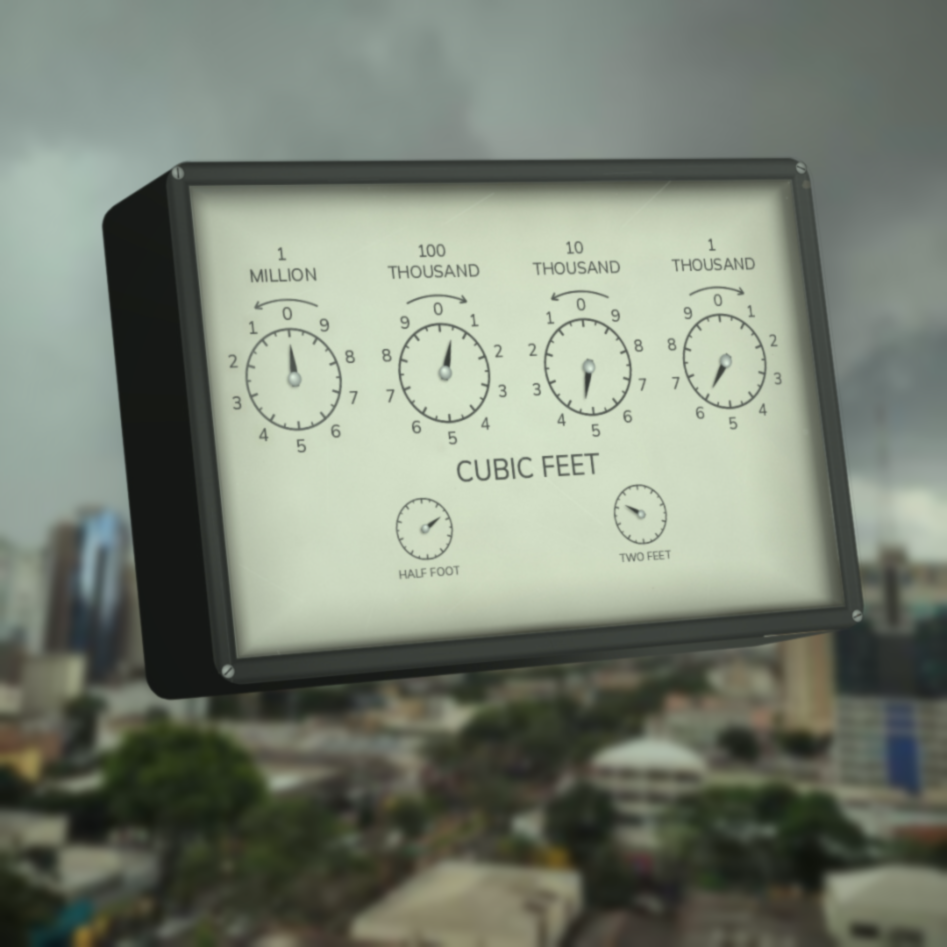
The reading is 4600 ft³
